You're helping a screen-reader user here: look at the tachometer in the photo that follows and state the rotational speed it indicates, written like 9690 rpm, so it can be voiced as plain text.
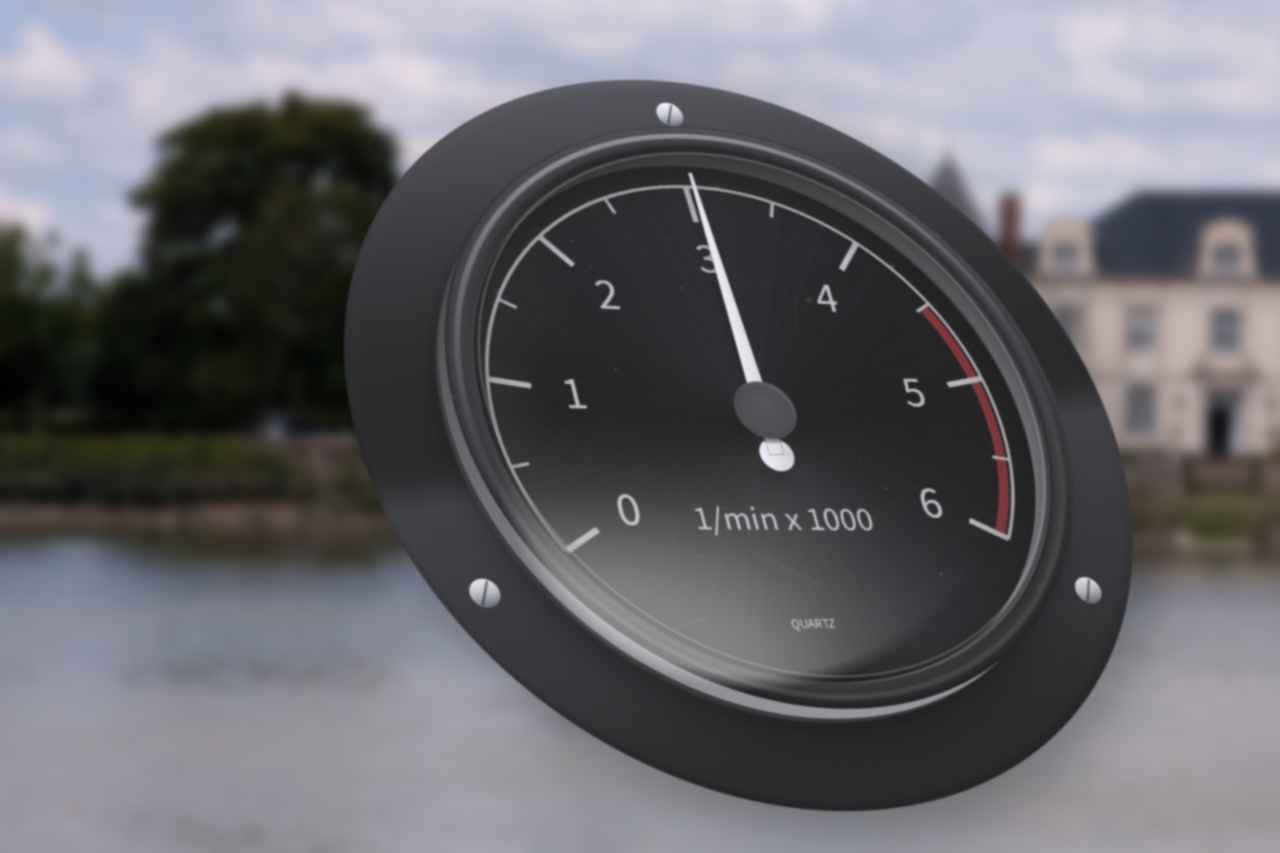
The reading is 3000 rpm
